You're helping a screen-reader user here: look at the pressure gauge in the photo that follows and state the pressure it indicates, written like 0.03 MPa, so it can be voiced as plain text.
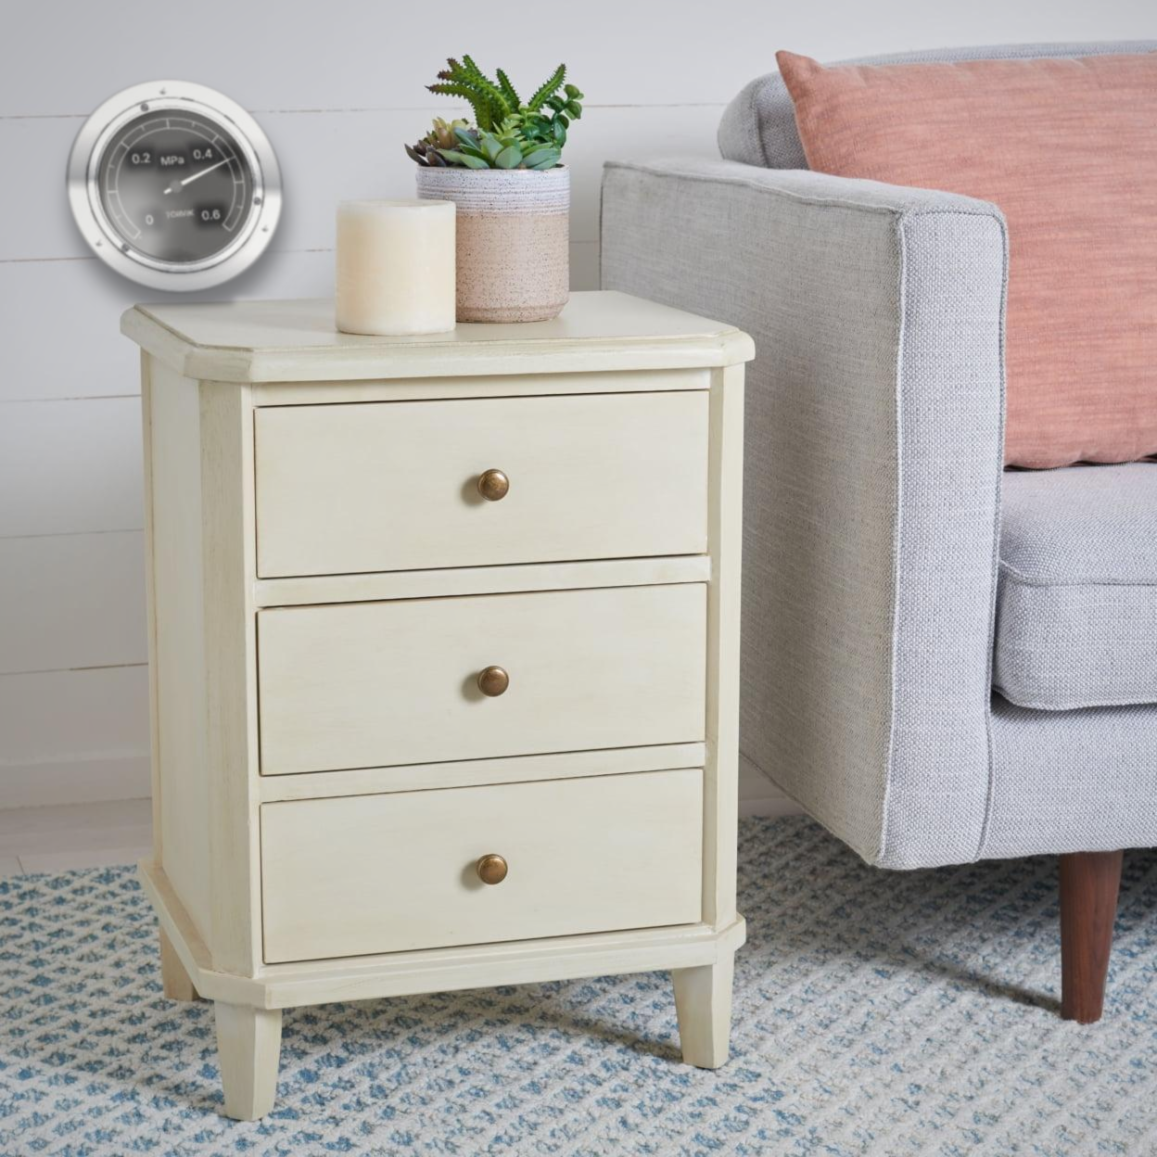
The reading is 0.45 MPa
